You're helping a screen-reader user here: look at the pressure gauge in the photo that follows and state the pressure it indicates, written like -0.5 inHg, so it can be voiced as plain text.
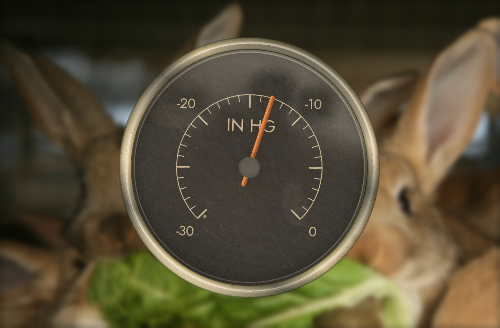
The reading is -13 inHg
